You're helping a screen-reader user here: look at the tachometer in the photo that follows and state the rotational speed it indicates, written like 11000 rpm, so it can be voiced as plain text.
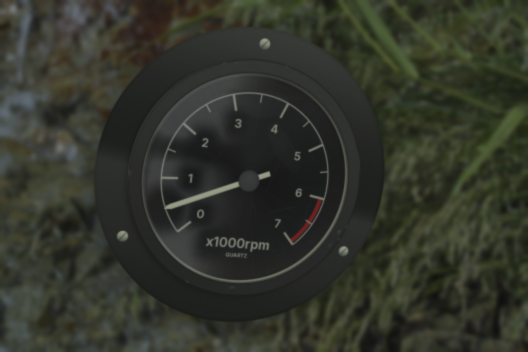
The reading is 500 rpm
